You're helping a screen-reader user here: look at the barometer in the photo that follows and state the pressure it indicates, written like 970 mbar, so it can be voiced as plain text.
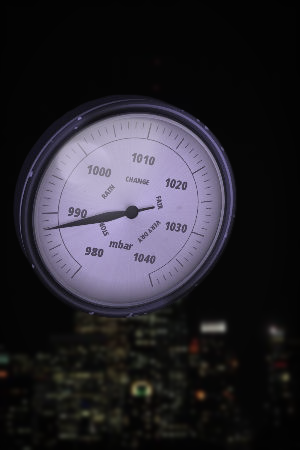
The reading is 988 mbar
